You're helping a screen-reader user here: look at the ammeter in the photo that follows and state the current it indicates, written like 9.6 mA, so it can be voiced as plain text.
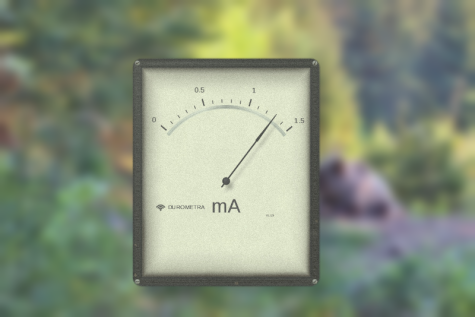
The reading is 1.3 mA
